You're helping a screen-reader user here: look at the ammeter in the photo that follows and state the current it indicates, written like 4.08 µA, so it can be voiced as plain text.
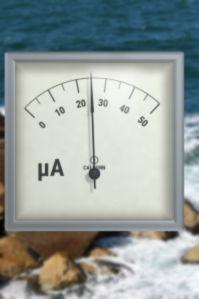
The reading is 25 µA
